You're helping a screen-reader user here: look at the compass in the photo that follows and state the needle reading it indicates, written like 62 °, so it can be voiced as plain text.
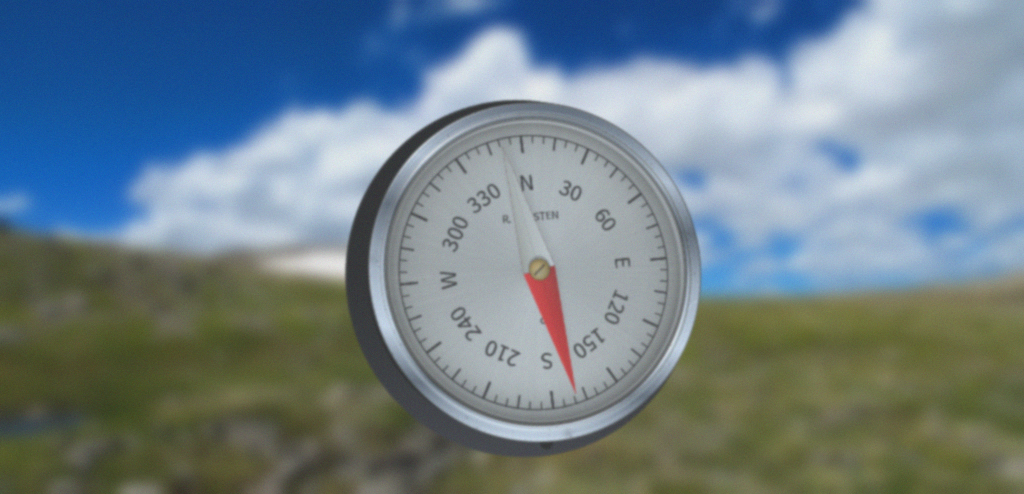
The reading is 170 °
